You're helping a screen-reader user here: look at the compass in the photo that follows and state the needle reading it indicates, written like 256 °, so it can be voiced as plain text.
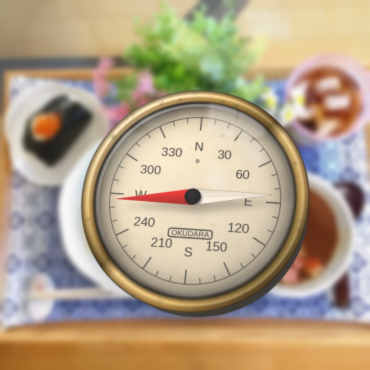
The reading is 265 °
